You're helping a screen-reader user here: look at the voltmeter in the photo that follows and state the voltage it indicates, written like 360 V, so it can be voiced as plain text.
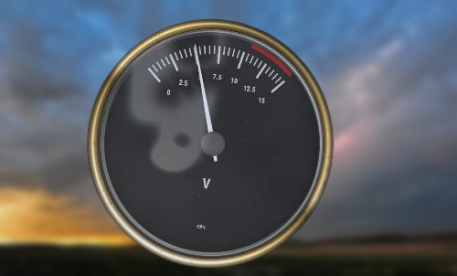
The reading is 5 V
